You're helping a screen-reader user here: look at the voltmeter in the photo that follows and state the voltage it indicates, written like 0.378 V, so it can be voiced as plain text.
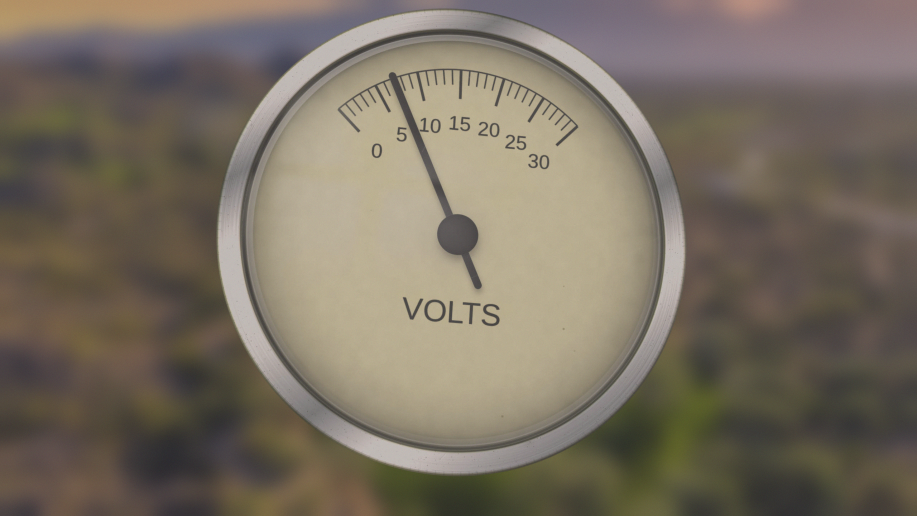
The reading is 7 V
